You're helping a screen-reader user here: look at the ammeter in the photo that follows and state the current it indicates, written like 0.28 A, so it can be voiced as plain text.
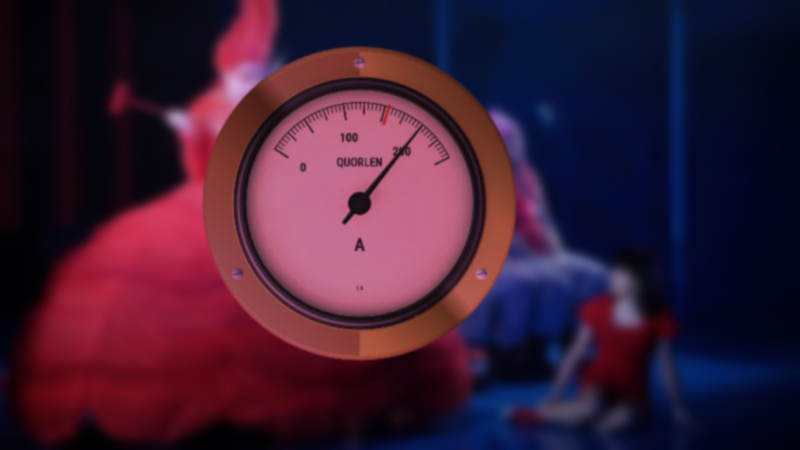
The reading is 200 A
